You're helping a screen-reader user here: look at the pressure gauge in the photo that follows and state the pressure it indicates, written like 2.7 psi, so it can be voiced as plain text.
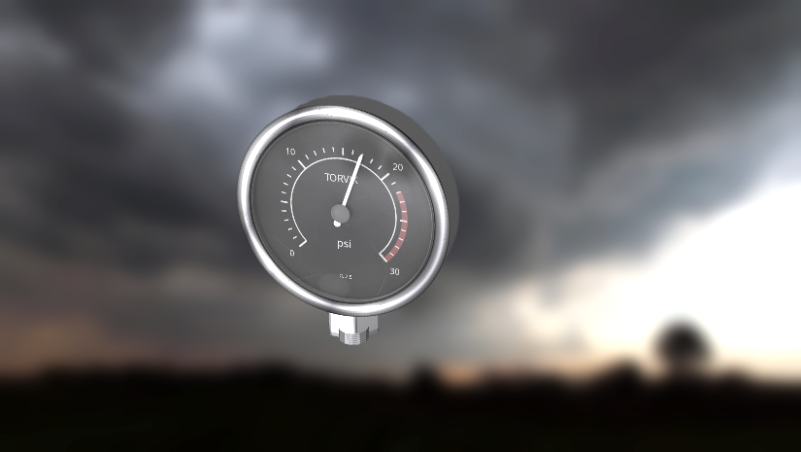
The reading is 17 psi
